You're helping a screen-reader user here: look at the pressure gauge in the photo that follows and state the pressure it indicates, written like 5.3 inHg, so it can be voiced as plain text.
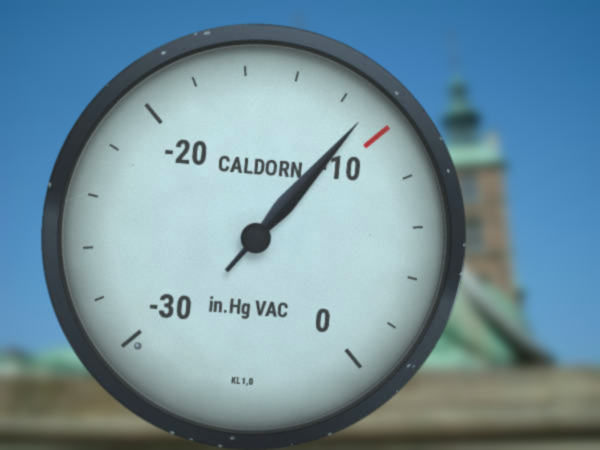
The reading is -11 inHg
